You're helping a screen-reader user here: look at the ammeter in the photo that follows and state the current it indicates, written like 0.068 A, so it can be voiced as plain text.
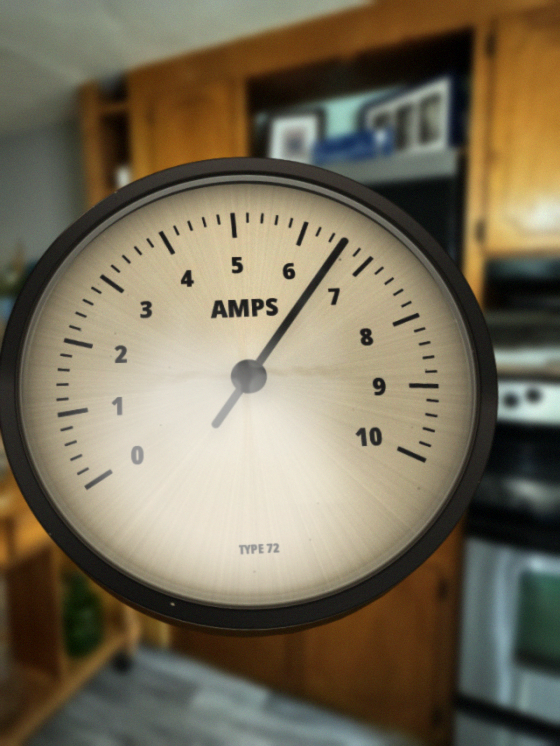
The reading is 6.6 A
